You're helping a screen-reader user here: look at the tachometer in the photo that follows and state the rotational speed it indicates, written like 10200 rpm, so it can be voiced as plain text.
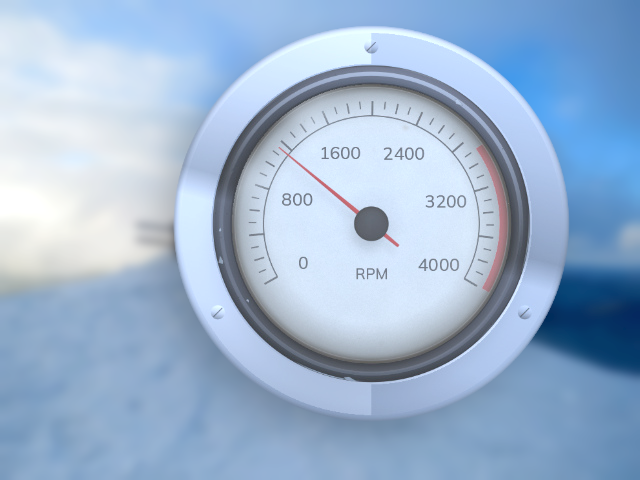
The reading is 1150 rpm
